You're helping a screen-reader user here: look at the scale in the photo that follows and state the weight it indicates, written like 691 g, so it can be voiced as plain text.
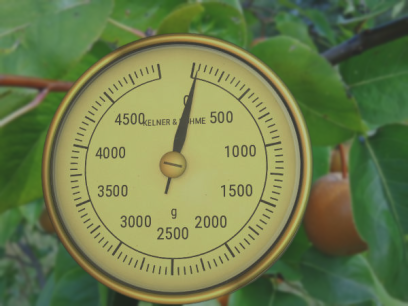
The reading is 50 g
